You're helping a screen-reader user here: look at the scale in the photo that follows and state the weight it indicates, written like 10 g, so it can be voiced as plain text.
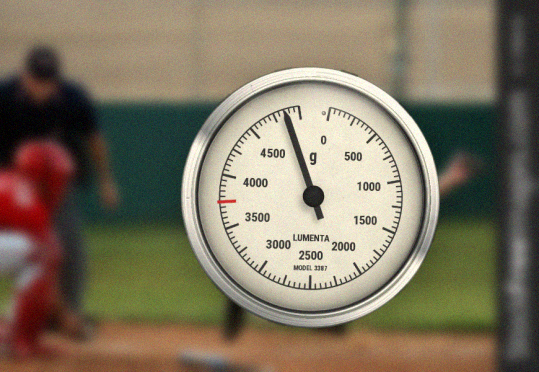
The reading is 4850 g
